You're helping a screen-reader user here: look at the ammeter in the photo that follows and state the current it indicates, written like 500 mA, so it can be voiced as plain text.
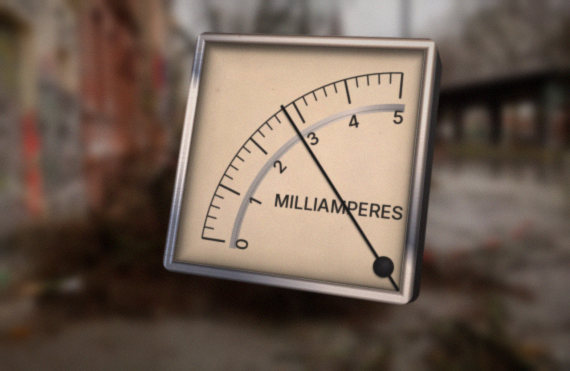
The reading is 2.8 mA
